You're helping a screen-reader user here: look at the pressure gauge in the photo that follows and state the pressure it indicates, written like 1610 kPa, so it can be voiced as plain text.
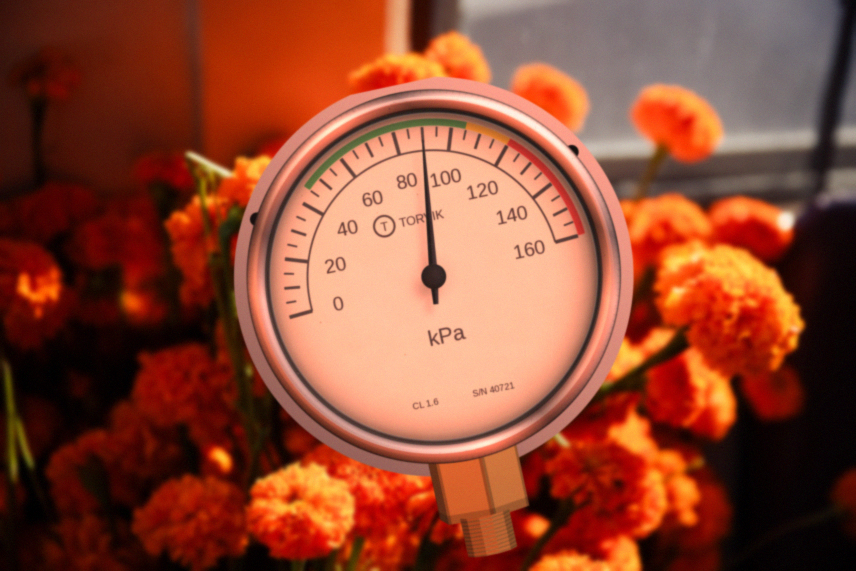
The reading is 90 kPa
